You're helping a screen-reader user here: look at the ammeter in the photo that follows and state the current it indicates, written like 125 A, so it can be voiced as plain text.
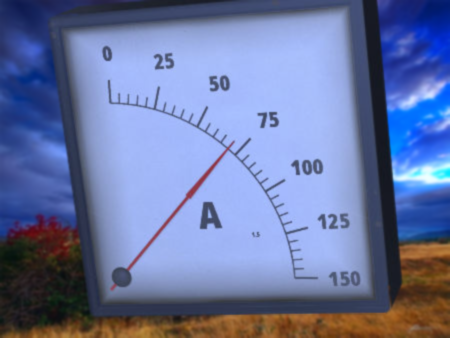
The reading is 70 A
